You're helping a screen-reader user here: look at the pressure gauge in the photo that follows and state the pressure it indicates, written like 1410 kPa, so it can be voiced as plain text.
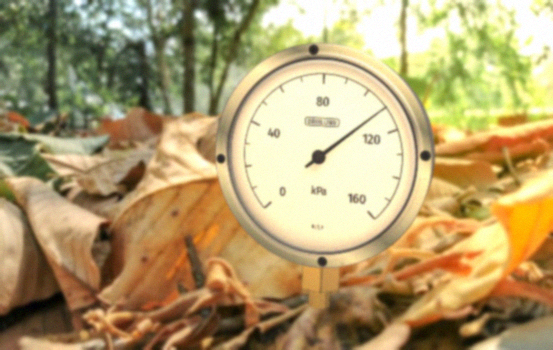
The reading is 110 kPa
